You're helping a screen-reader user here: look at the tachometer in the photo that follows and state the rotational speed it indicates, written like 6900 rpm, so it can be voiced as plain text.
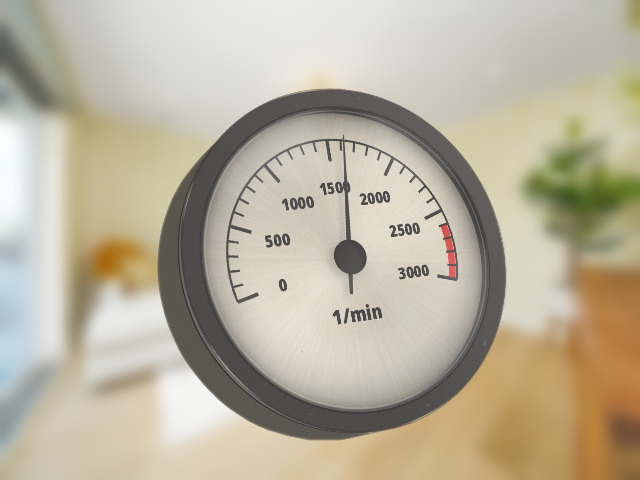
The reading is 1600 rpm
